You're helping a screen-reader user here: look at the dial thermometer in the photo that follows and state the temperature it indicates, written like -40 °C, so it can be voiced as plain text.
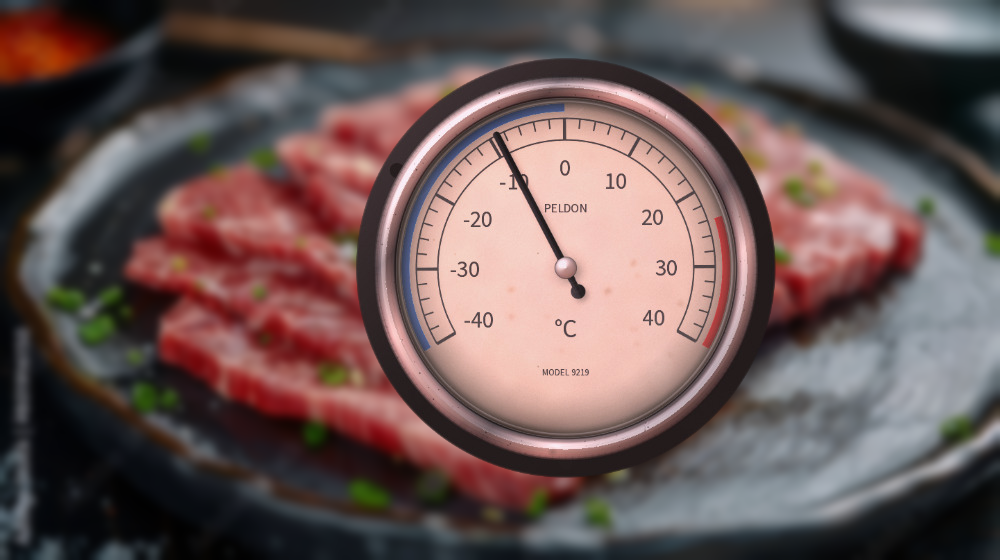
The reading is -9 °C
